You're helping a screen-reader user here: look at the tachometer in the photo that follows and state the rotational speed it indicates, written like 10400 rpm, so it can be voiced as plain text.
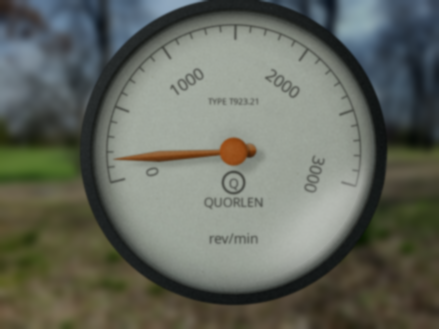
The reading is 150 rpm
